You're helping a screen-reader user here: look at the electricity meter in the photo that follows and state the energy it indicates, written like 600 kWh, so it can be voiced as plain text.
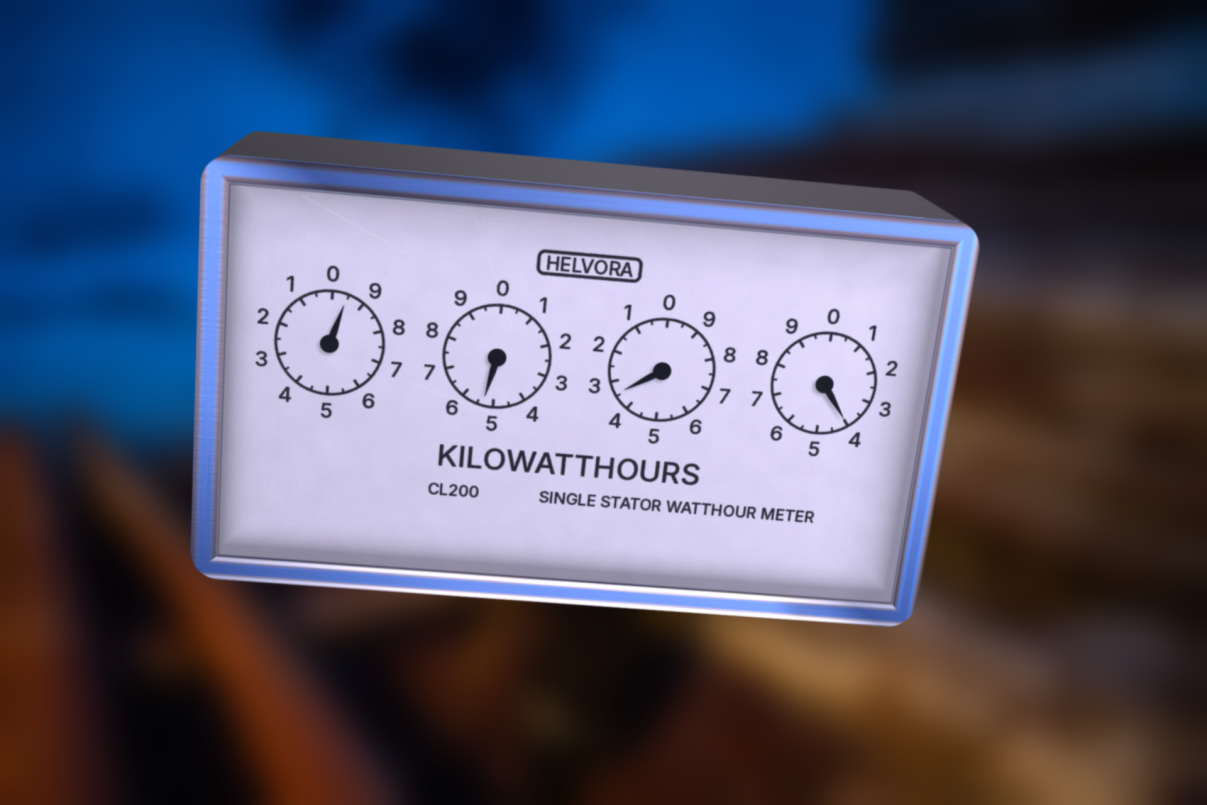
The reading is 9534 kWh
